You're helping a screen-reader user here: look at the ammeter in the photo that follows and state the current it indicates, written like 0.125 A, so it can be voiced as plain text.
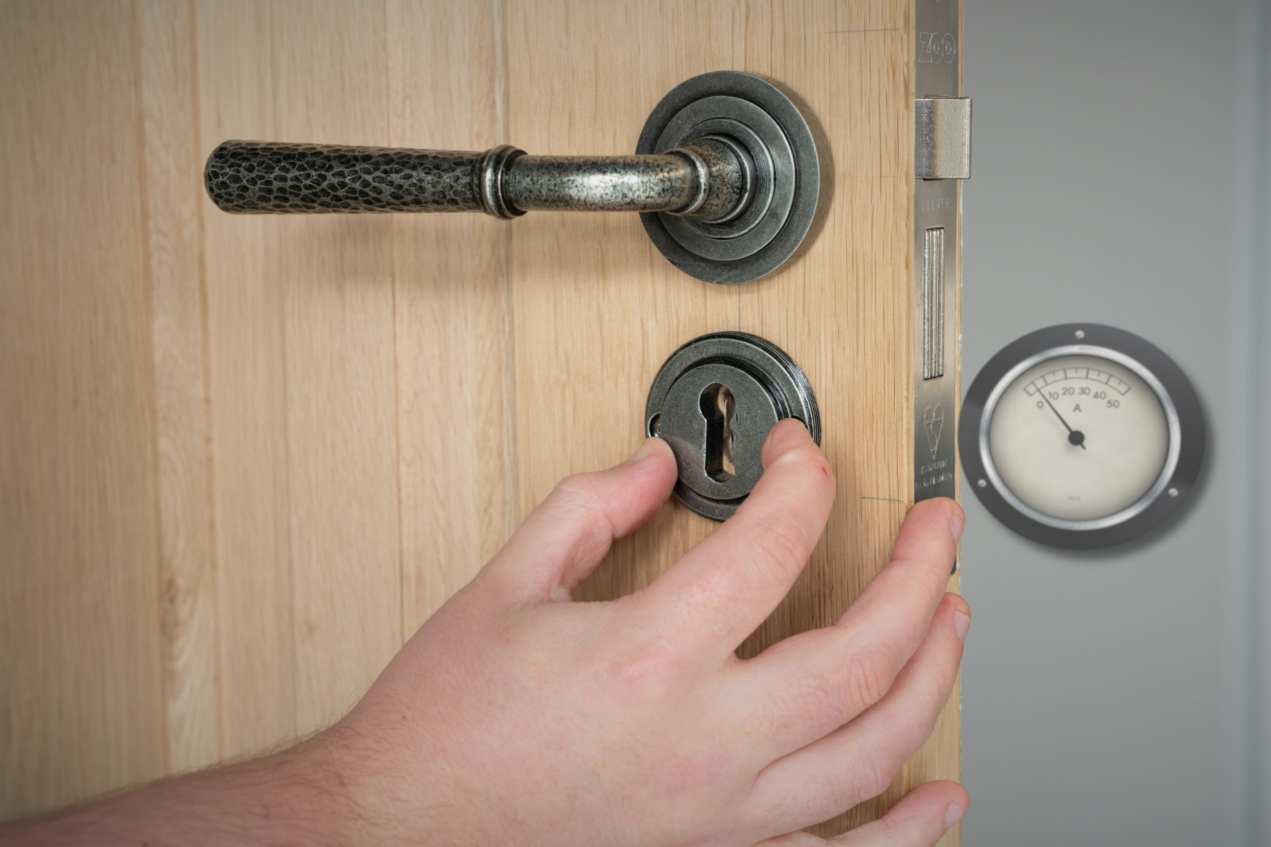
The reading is 5 A
